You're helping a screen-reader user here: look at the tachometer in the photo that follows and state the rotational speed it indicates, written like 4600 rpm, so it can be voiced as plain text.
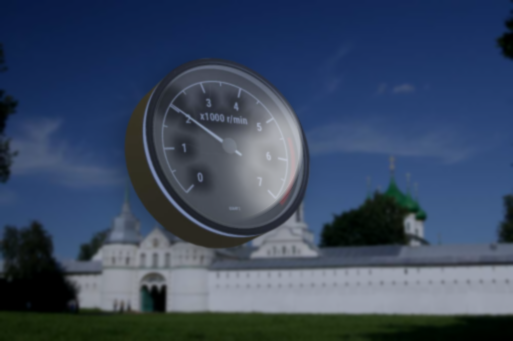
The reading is 2000 rpm
